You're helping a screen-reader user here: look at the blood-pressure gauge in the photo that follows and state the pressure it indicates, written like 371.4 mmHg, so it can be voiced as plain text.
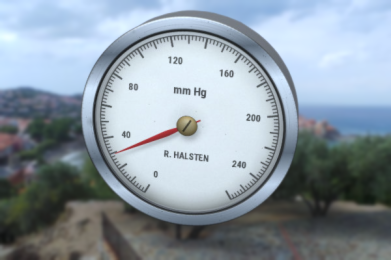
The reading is 30 mmHg
